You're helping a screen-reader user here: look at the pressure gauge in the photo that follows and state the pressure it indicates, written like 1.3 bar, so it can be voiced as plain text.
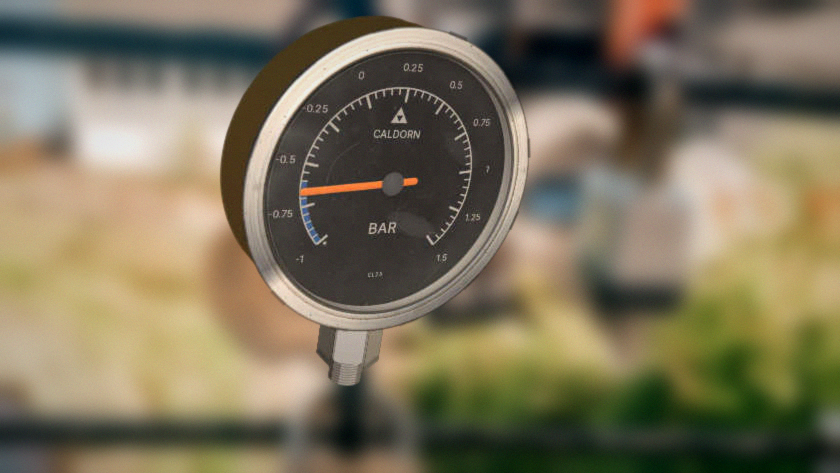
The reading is -0.65 bar
